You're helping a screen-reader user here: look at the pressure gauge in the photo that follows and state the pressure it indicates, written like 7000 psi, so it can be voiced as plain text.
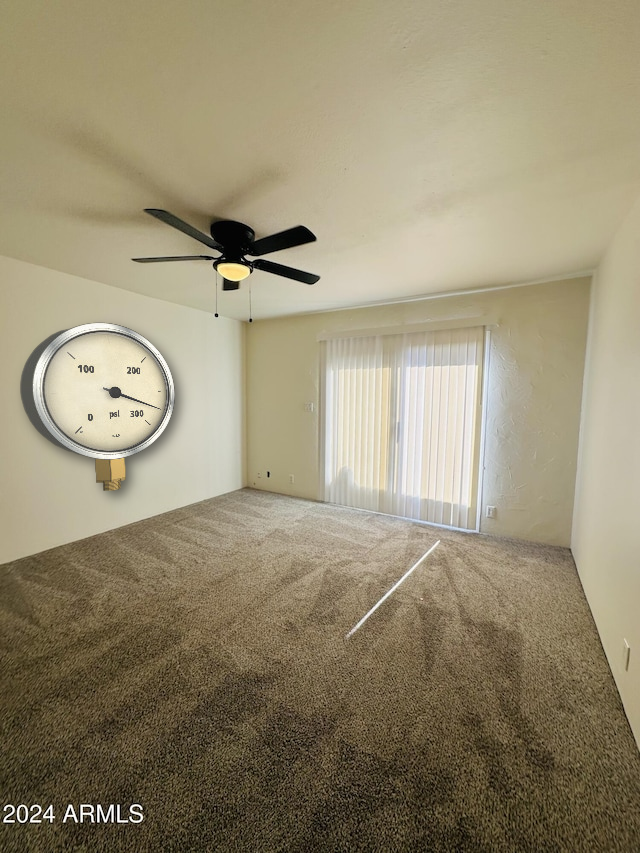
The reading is 275 psi
